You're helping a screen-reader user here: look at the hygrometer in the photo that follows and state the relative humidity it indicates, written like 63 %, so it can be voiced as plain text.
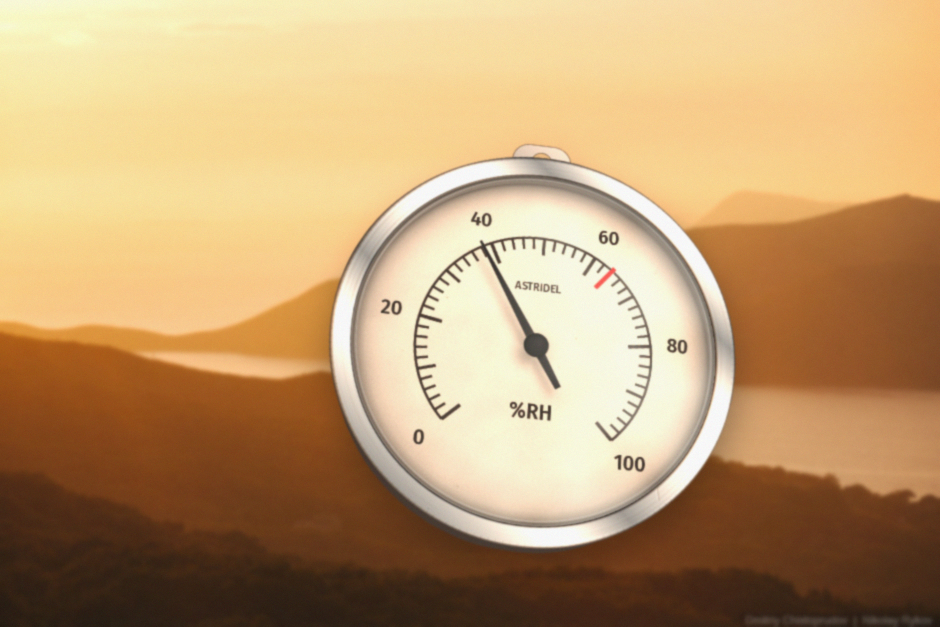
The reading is 38 %
